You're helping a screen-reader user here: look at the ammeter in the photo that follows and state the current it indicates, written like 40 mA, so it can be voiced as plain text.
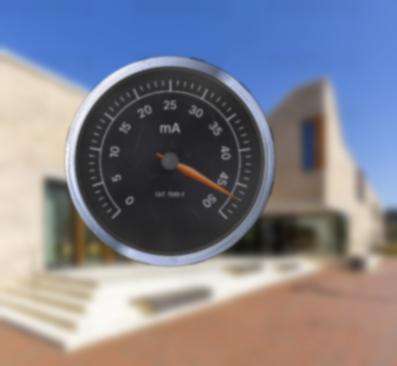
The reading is 47 mA
